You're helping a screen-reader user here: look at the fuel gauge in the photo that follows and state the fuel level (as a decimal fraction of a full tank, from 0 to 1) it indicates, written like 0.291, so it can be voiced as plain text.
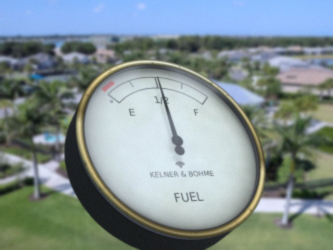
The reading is 0.5
